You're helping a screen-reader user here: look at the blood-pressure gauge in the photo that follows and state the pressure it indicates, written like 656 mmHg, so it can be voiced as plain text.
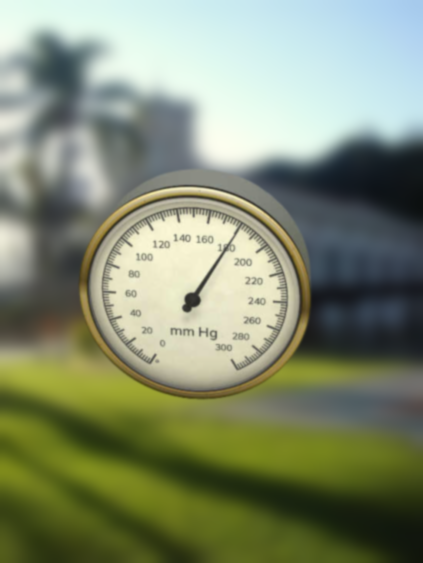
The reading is 180 mmHg
